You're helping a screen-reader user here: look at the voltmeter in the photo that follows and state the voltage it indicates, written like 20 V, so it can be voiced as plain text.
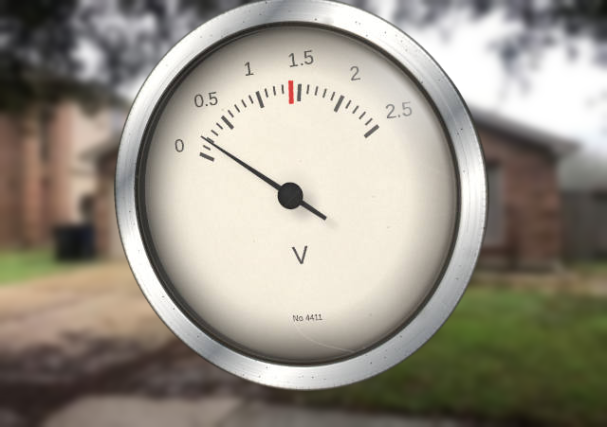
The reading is 0.2 V
